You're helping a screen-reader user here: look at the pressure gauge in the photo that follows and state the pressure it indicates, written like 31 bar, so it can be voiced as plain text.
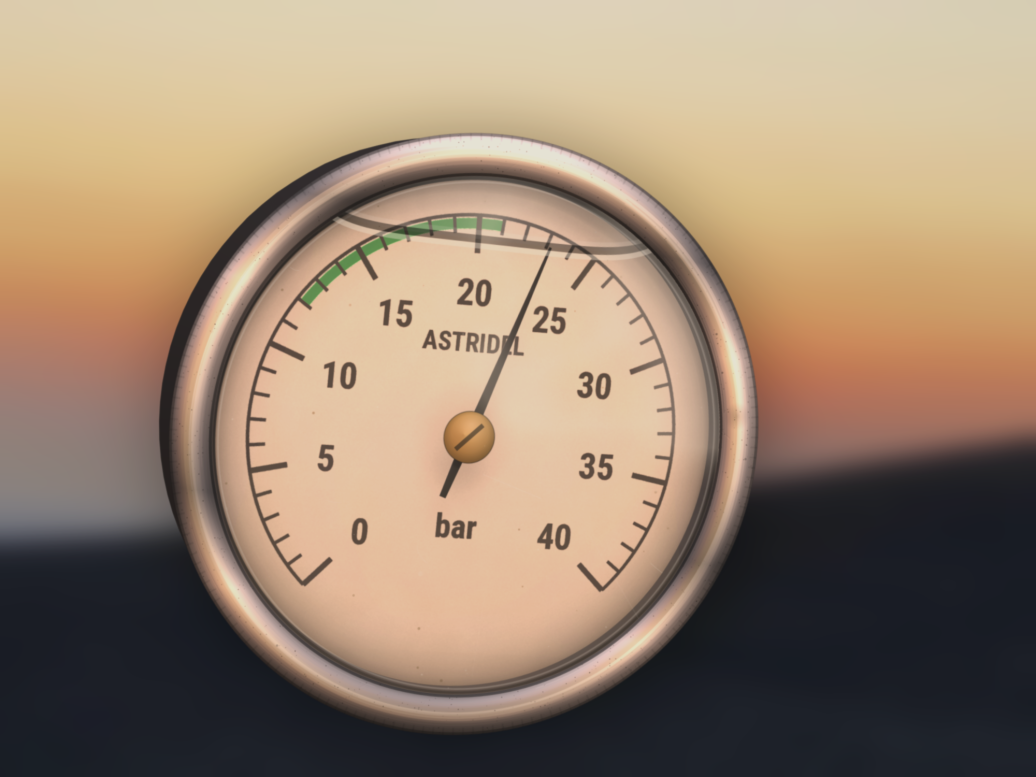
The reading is 23 bar
